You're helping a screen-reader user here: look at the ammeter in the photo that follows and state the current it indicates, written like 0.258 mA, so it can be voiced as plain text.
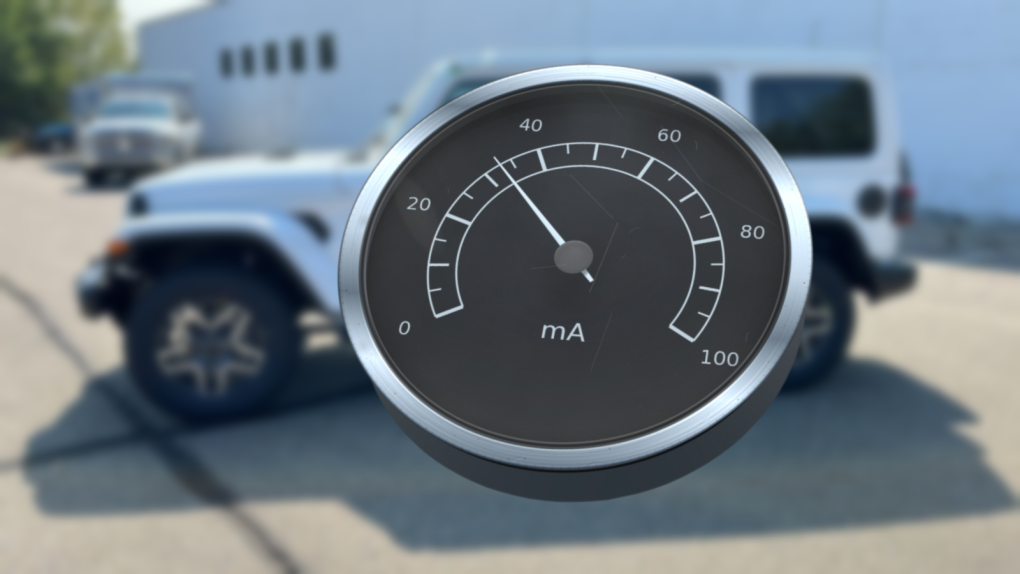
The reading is 32.5 mA
